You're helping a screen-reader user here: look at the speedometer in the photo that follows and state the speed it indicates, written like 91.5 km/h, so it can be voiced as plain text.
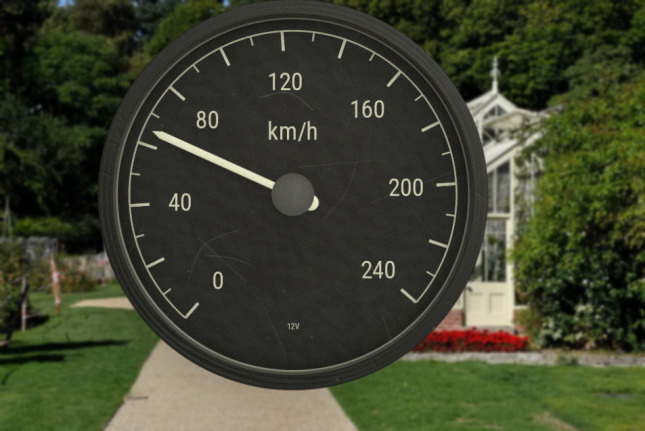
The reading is 65 km/h
